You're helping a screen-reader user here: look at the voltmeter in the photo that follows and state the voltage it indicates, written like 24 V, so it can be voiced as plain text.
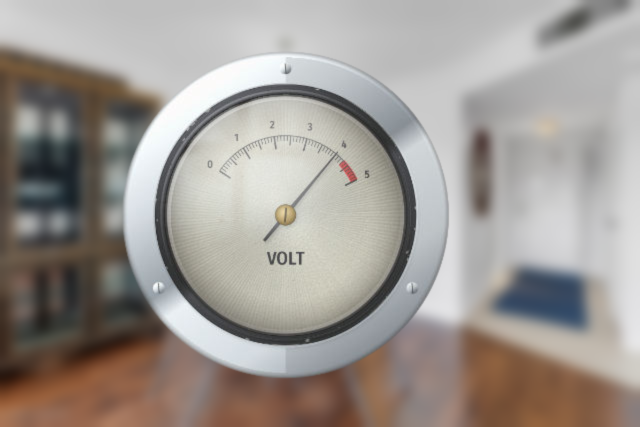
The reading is 4 V
